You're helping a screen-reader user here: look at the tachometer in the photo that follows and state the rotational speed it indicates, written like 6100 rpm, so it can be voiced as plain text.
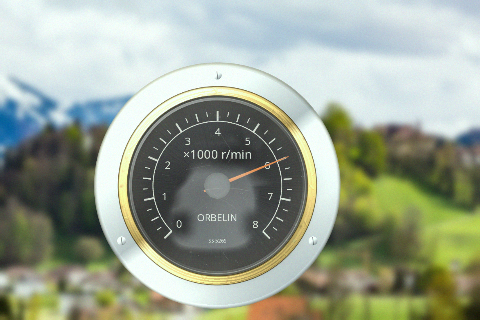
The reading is 6000 rpm
